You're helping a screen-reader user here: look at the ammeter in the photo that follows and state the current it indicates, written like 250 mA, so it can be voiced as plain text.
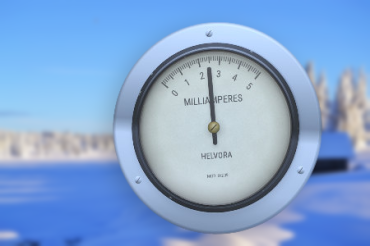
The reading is 2.5 mA
